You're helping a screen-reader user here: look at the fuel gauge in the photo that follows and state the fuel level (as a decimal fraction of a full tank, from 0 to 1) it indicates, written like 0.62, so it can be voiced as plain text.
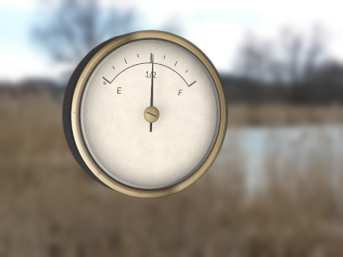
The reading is 0.5
